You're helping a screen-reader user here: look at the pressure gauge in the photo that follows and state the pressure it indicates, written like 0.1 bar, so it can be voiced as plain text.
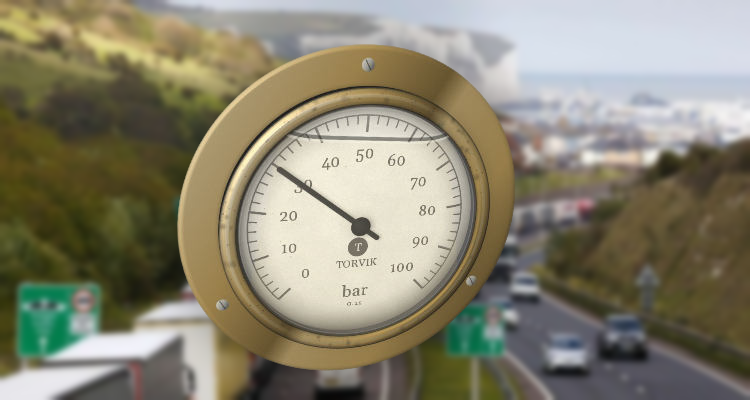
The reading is 30 bar
